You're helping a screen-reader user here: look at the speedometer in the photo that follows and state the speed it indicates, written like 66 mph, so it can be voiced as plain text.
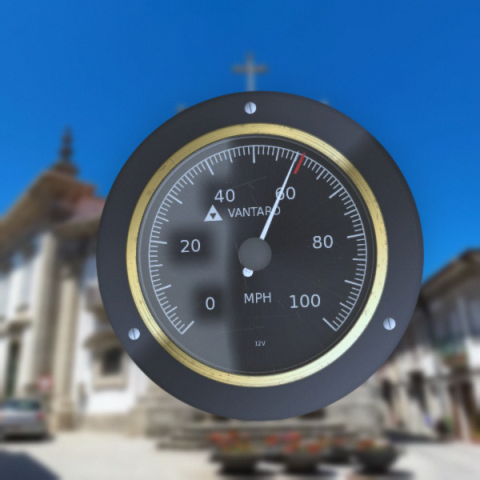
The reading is 59 mph
